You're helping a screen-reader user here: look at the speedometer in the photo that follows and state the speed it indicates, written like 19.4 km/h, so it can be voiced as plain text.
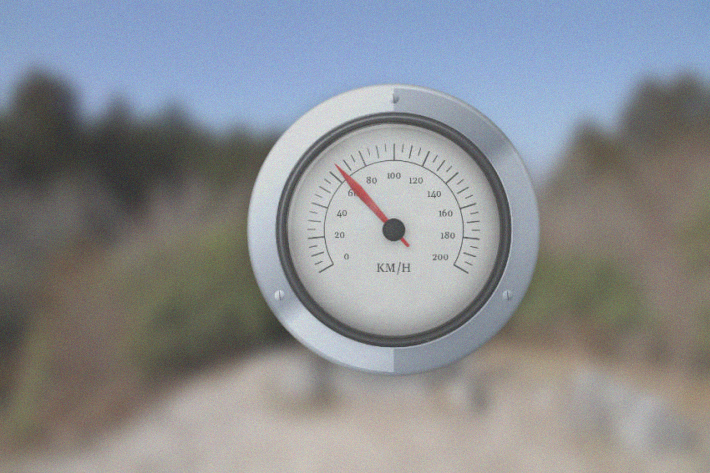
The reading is 65 km/h
